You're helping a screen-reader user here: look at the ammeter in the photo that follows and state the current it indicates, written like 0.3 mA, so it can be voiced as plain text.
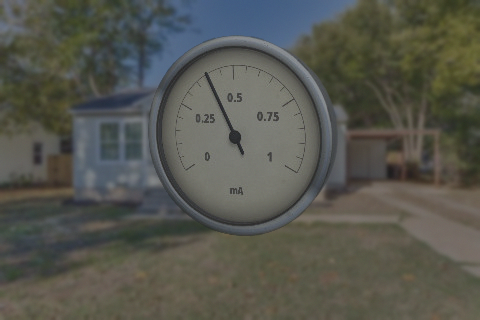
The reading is 0.4 mA
